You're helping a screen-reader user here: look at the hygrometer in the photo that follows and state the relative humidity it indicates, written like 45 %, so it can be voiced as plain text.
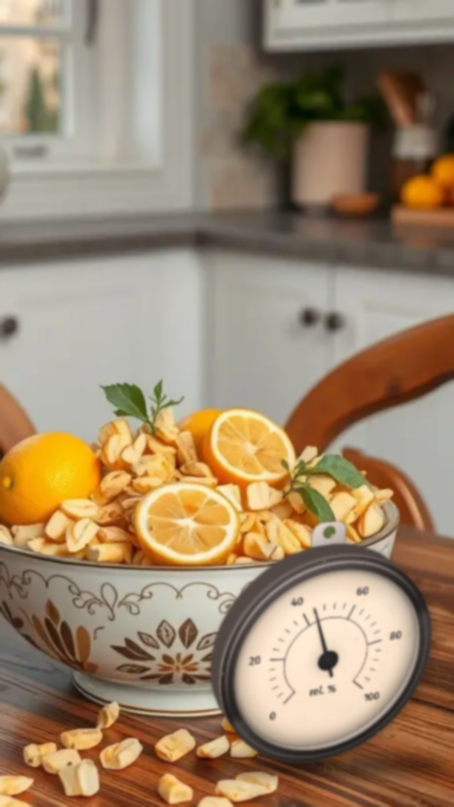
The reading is 44 %
